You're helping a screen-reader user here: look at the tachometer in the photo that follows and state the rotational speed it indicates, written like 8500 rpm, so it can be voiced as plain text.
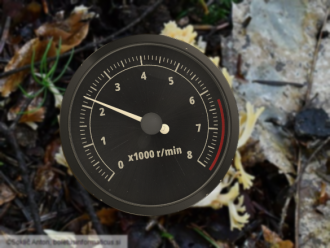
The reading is 2200 rpm
